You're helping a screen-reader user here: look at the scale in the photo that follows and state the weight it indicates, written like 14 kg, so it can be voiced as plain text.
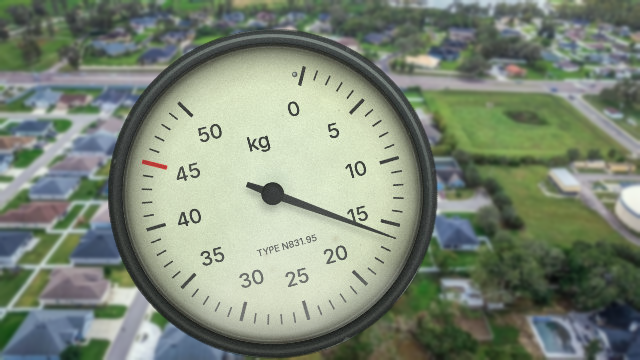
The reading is 16 kg
